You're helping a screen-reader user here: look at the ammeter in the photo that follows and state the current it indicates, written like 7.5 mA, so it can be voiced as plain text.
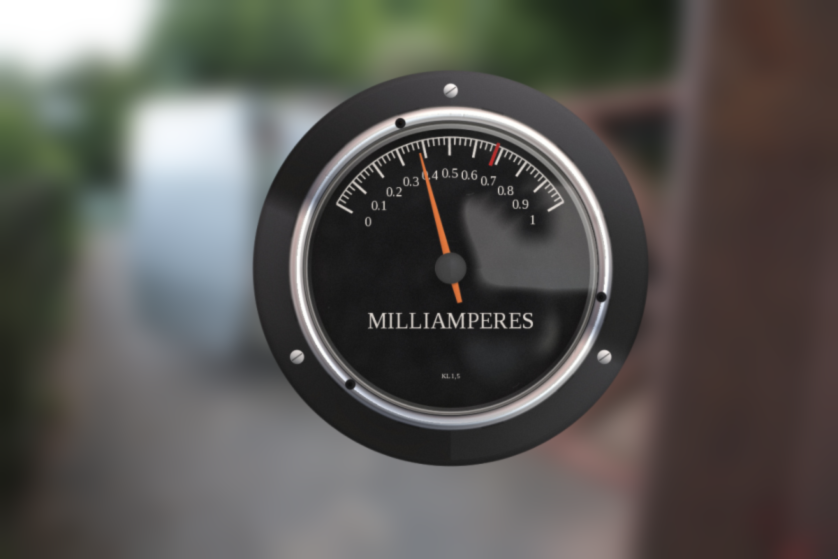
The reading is 0.38 mA
